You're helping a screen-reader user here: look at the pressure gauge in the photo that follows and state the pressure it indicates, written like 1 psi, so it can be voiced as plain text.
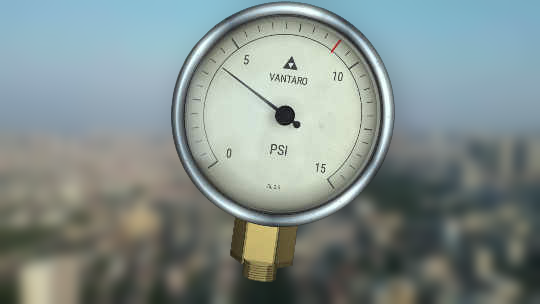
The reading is 4 psi
